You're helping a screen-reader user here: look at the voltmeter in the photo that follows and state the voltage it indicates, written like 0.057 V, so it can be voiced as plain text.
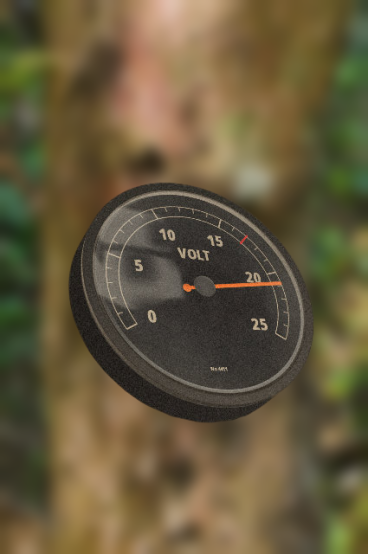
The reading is 21 V
